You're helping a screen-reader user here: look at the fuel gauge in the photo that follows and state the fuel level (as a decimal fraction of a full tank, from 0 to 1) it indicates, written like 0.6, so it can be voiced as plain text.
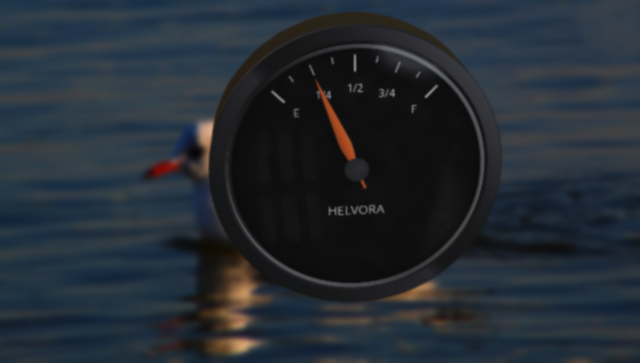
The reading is 0.25
